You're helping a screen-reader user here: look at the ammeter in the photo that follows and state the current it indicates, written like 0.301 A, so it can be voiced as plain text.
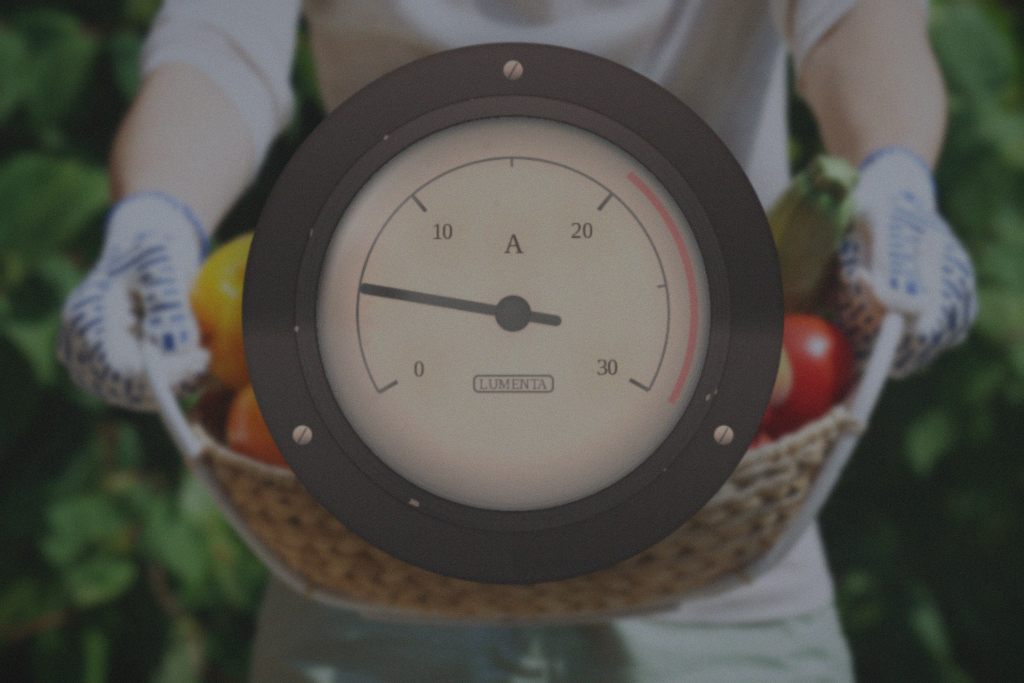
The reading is 5 A
